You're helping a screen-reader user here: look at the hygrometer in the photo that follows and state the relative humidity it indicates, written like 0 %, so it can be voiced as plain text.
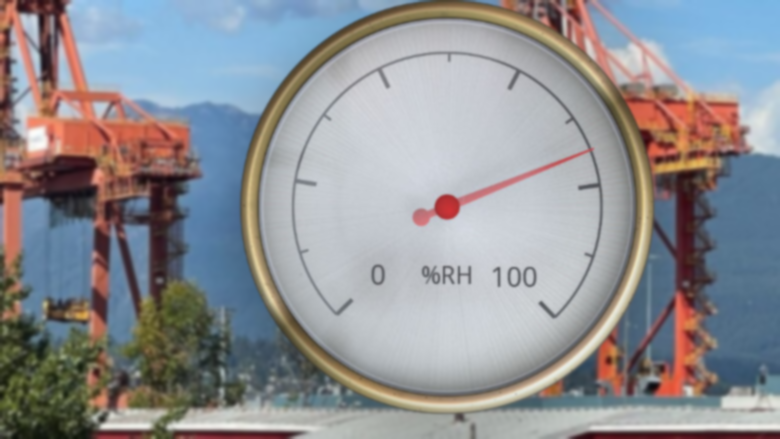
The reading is 75 %
